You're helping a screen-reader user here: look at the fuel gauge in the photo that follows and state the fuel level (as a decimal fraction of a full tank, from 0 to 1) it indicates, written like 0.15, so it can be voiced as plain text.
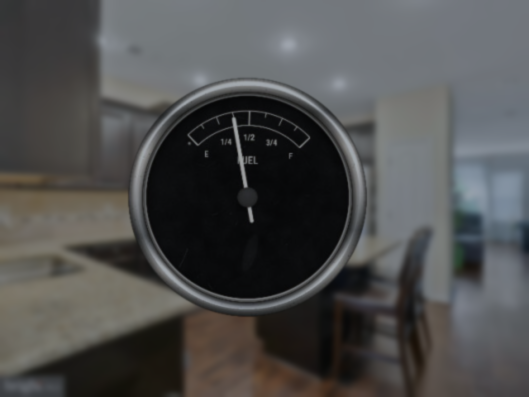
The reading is 0.375
